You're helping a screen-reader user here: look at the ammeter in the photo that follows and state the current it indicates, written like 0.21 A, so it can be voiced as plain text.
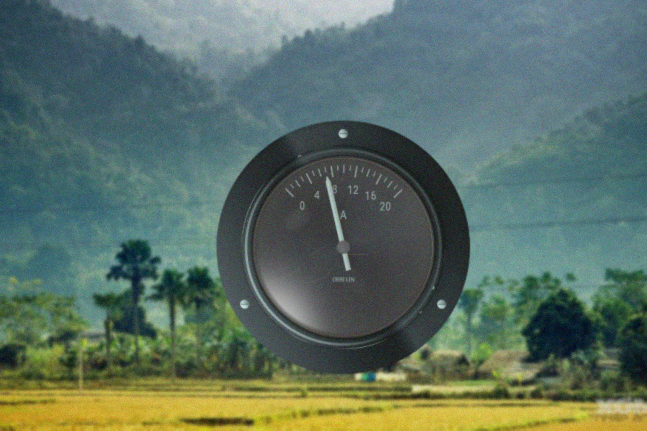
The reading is 7 A
